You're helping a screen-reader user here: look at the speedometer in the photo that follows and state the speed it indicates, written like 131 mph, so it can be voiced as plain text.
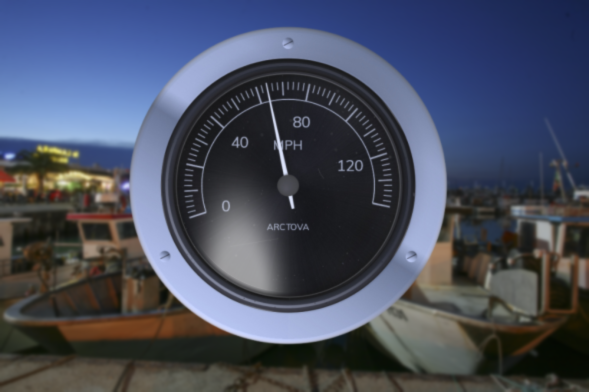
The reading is 64 mph
